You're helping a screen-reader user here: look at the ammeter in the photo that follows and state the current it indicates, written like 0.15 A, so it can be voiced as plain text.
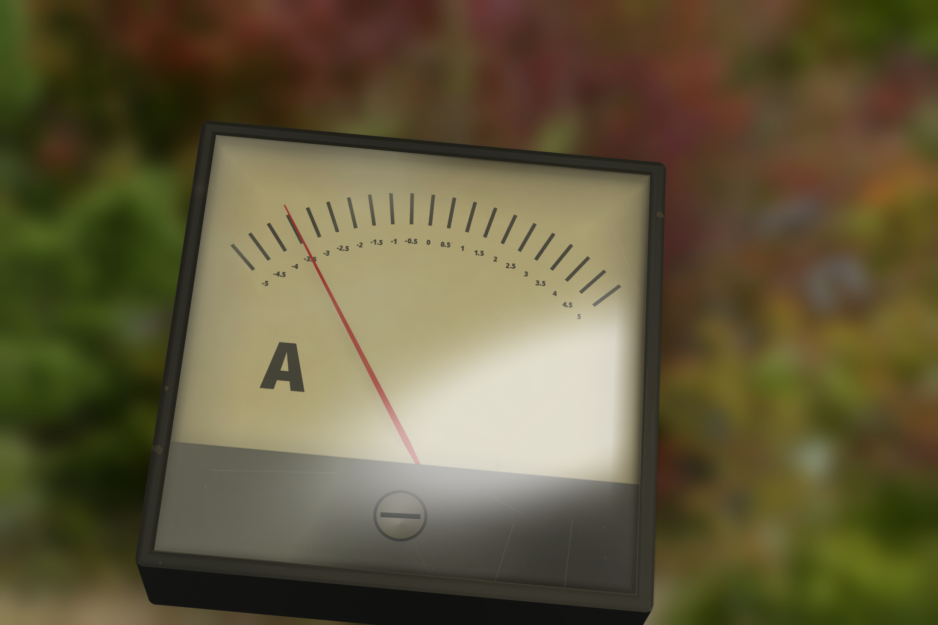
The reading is -3.5 A
